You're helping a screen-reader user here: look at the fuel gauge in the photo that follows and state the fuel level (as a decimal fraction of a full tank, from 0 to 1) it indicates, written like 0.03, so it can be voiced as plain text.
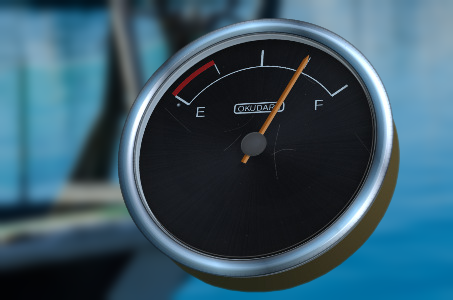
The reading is 0.75
